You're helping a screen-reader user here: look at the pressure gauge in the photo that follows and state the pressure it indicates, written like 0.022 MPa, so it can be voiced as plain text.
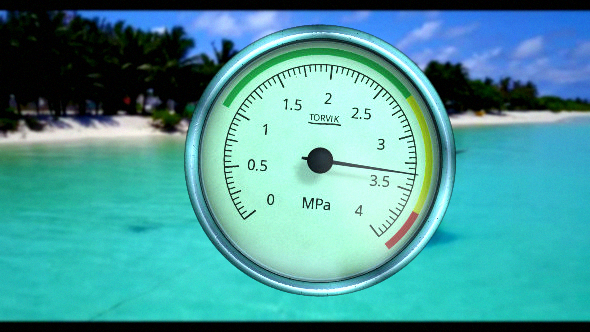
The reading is 3.35 MPa
